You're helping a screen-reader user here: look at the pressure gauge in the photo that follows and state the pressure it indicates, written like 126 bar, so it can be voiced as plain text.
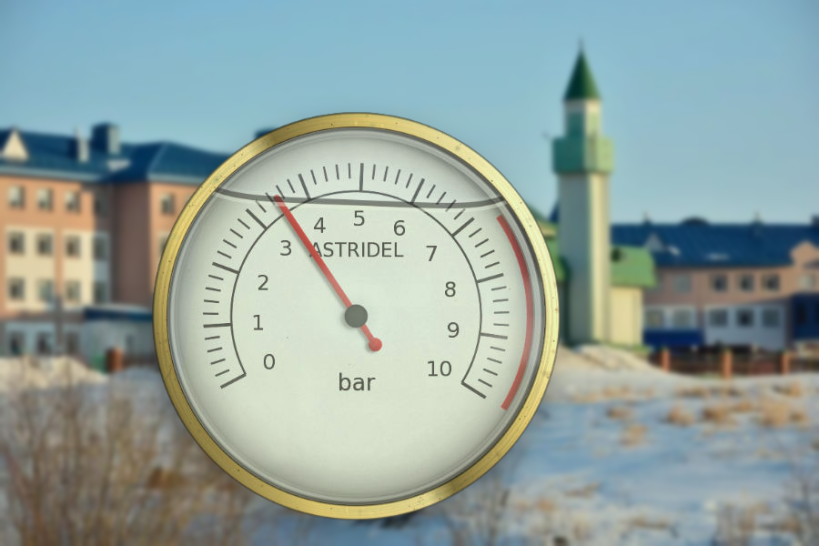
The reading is 3.5 bar
